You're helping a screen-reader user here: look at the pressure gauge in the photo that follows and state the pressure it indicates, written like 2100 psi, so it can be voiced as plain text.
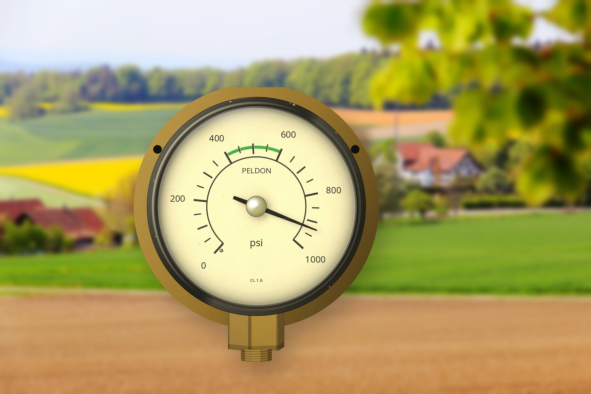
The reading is 925 psi
